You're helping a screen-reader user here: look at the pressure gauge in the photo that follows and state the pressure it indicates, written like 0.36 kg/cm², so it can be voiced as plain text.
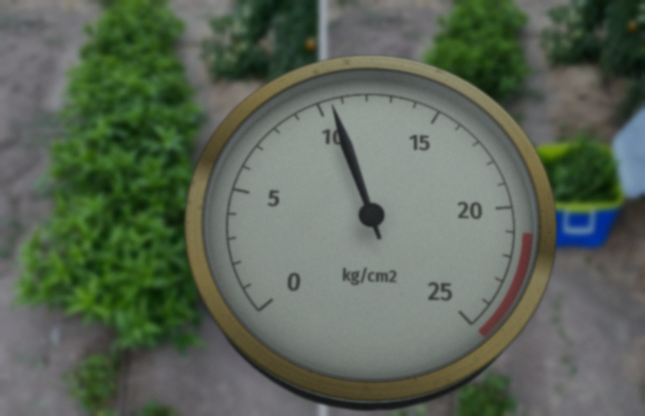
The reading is 10.5 kg/cm²
